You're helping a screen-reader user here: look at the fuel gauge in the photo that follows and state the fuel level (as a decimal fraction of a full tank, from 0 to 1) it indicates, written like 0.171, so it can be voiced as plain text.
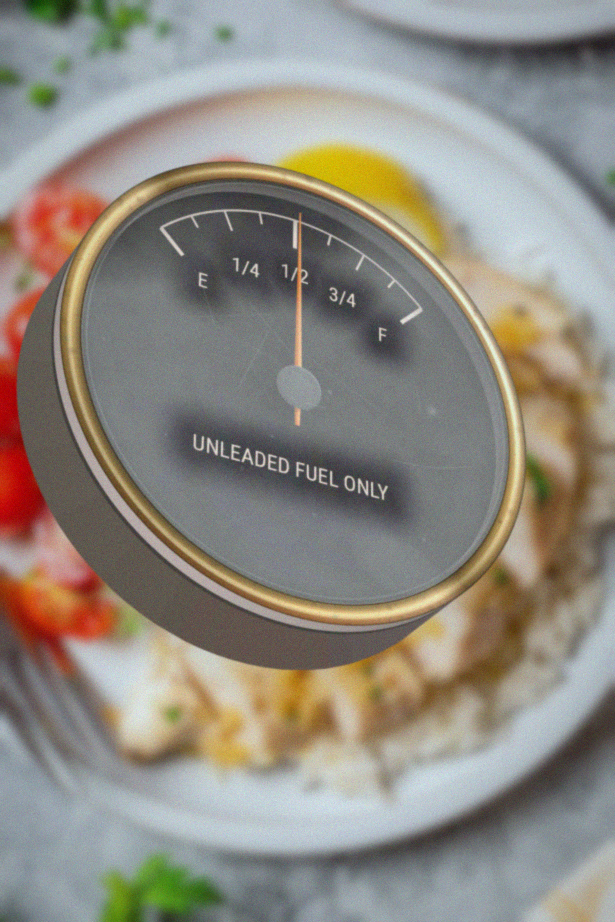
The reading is 0.5
